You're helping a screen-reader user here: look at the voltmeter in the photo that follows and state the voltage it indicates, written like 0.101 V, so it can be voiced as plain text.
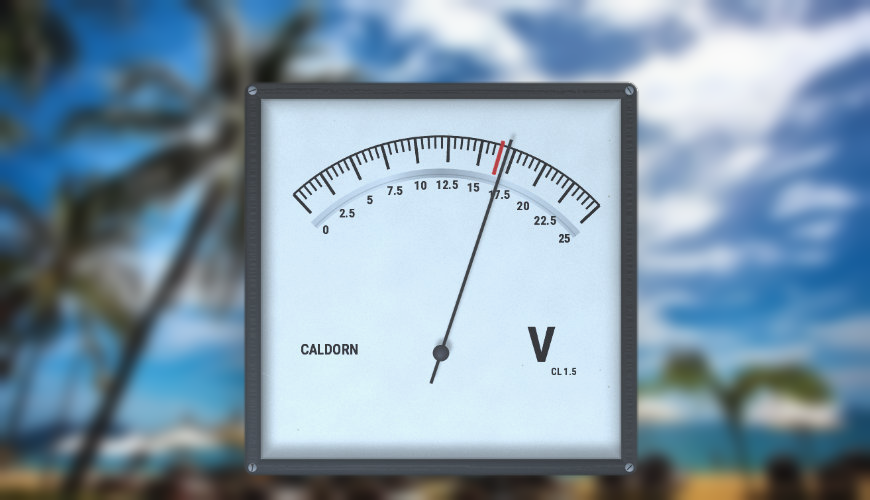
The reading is 17 V
